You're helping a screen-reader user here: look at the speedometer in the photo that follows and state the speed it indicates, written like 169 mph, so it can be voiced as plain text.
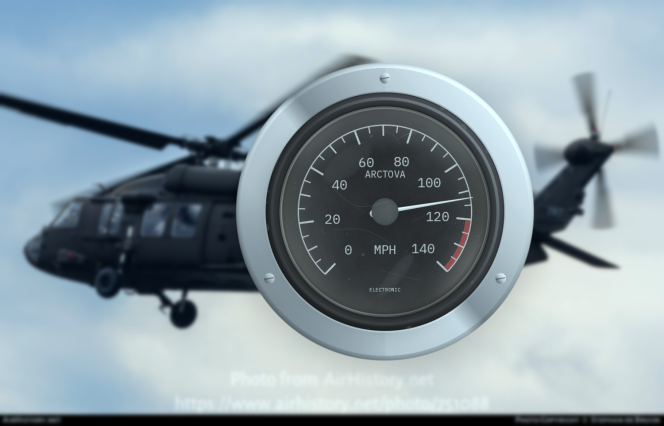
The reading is 112.5 mph
